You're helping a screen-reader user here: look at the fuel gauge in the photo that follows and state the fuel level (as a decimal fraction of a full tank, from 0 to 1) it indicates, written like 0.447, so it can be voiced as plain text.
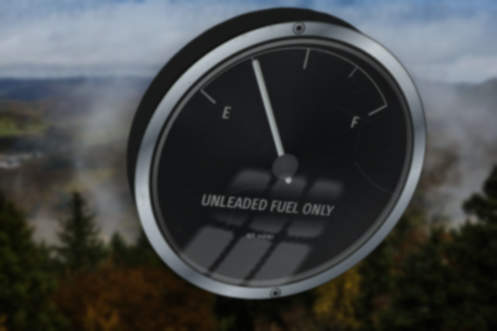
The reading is 0.25
